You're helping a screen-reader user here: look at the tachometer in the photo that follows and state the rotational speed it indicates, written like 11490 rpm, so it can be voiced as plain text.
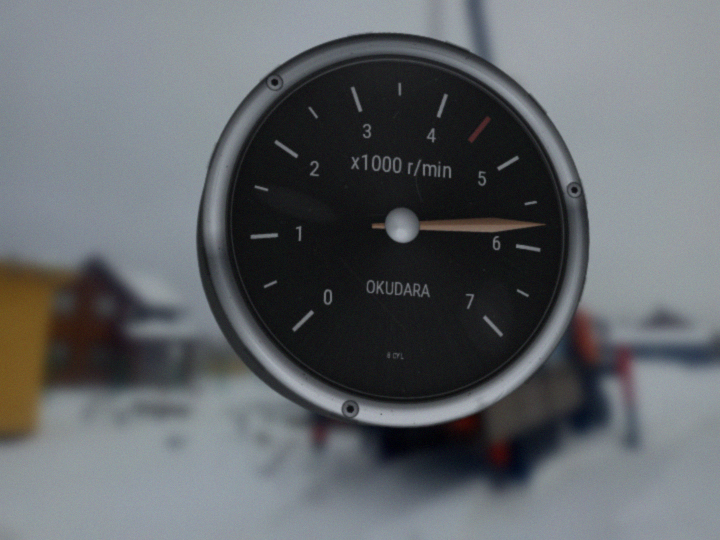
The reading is 5750 rpm
